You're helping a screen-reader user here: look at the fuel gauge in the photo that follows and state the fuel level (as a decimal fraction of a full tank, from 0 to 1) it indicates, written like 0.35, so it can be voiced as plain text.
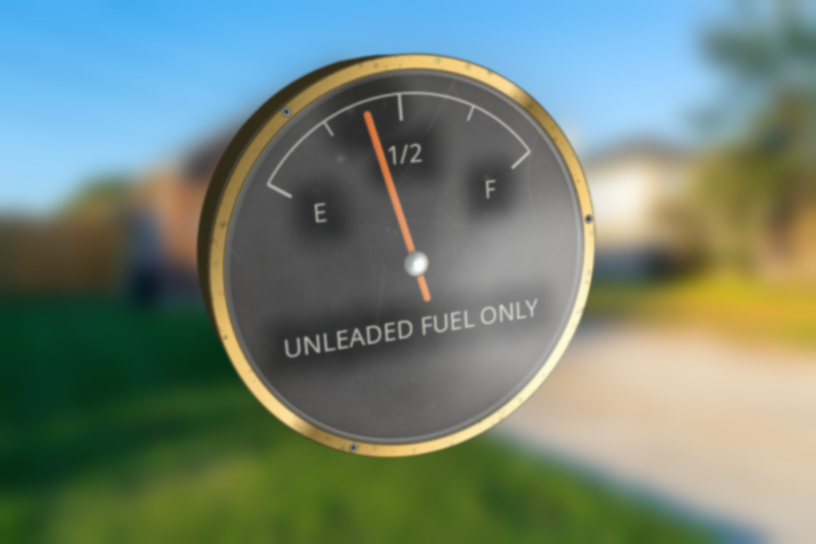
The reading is 0.375
